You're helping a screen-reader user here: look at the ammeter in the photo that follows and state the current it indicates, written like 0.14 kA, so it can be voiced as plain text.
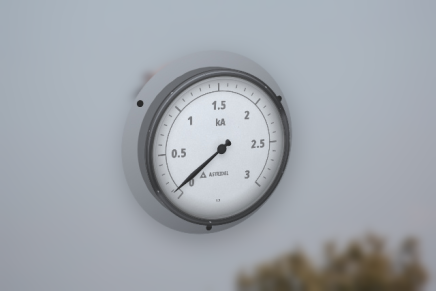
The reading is 0.1 kA
